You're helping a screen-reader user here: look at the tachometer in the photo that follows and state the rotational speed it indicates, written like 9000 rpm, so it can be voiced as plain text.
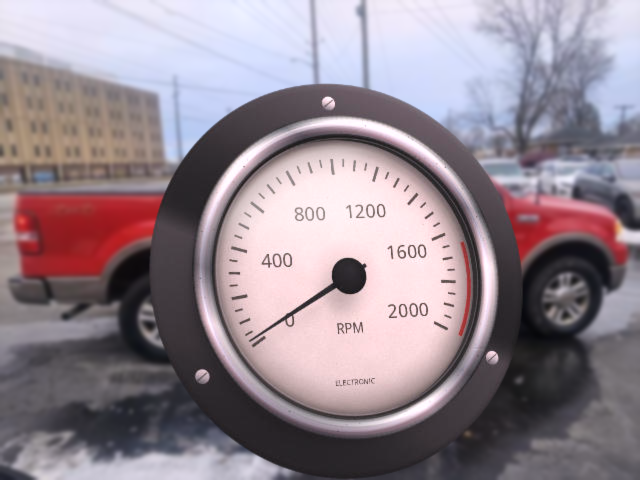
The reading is 25 rpm
